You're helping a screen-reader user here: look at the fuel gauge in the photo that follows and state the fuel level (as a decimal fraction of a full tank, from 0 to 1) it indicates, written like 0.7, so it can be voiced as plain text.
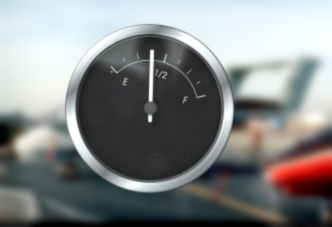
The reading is 0.375
